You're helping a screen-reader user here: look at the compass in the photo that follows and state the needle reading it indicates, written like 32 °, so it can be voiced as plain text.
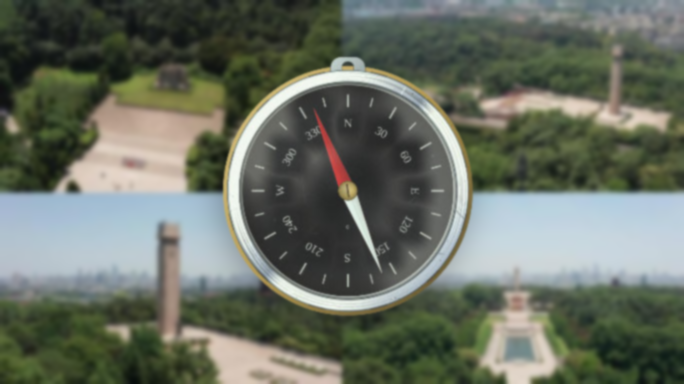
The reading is 337.5 °
